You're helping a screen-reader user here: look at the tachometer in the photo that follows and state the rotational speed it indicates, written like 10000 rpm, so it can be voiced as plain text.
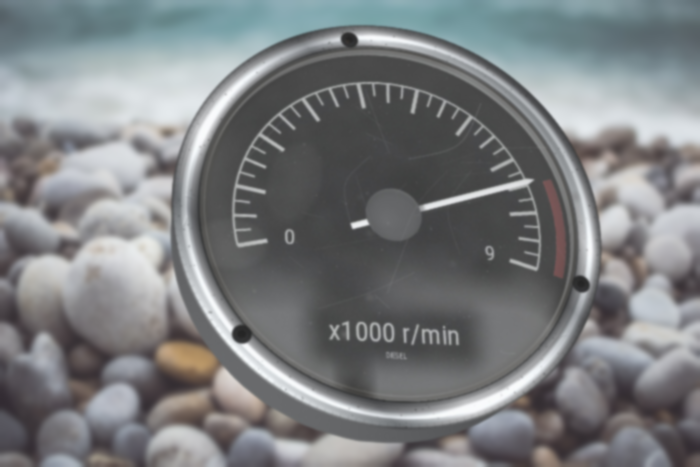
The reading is 7500 rpm
